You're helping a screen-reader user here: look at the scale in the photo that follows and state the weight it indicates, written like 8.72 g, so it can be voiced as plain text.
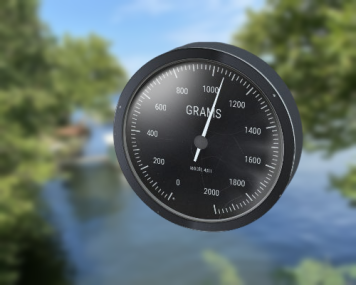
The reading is 1060 g
